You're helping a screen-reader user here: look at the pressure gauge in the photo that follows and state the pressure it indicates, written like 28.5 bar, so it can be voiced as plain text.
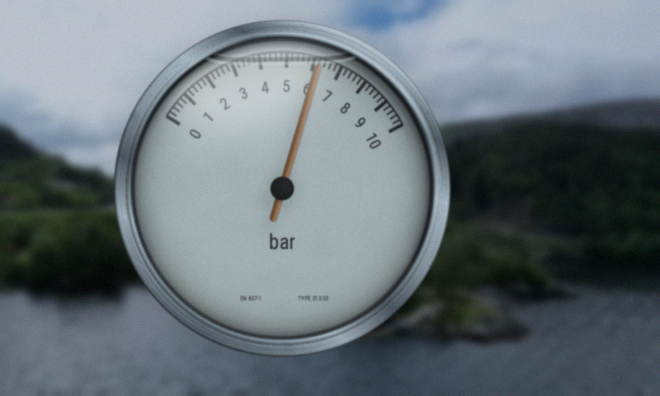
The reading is 6.2 bar
